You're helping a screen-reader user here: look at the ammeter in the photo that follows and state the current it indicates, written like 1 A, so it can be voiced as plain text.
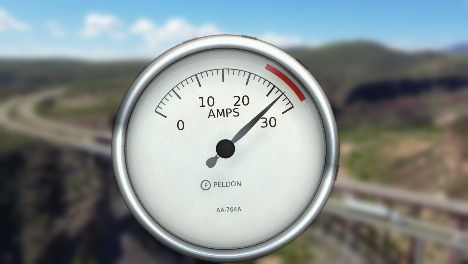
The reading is 27 A
